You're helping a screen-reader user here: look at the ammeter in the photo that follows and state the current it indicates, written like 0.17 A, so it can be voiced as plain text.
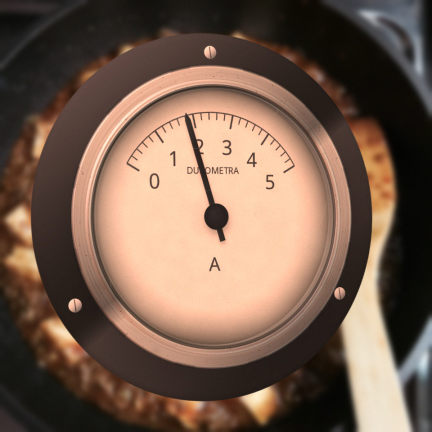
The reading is 1.8 A
